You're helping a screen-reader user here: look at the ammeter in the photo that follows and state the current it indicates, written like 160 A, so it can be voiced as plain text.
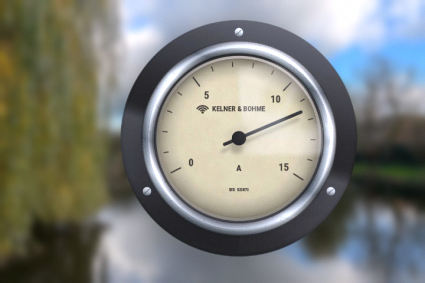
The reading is 11.5 A
